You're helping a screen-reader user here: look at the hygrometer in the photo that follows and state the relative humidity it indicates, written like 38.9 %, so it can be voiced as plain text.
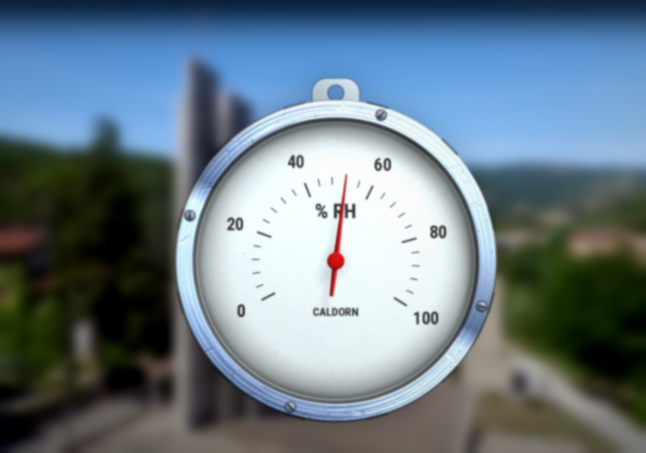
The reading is 52 %
